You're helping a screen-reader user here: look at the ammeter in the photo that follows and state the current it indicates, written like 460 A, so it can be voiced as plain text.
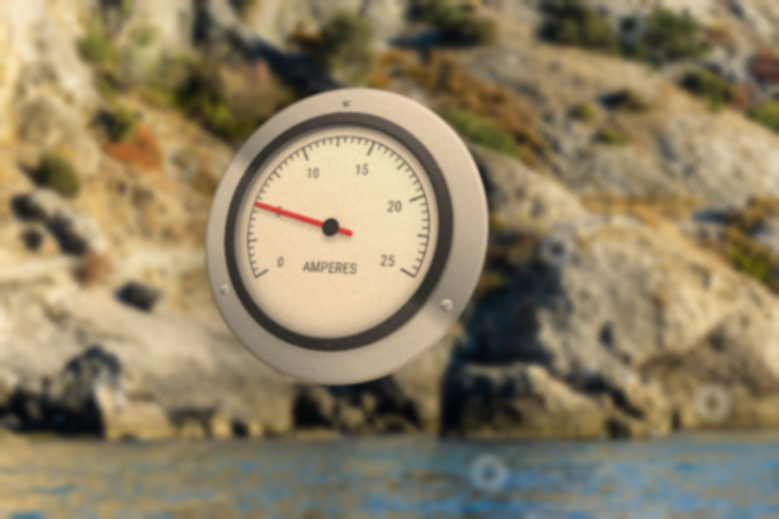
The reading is 5 A
